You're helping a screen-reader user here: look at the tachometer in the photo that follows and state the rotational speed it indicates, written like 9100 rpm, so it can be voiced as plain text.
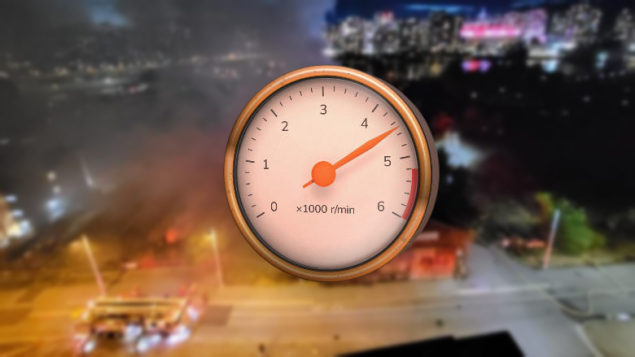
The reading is 4500 rpm
